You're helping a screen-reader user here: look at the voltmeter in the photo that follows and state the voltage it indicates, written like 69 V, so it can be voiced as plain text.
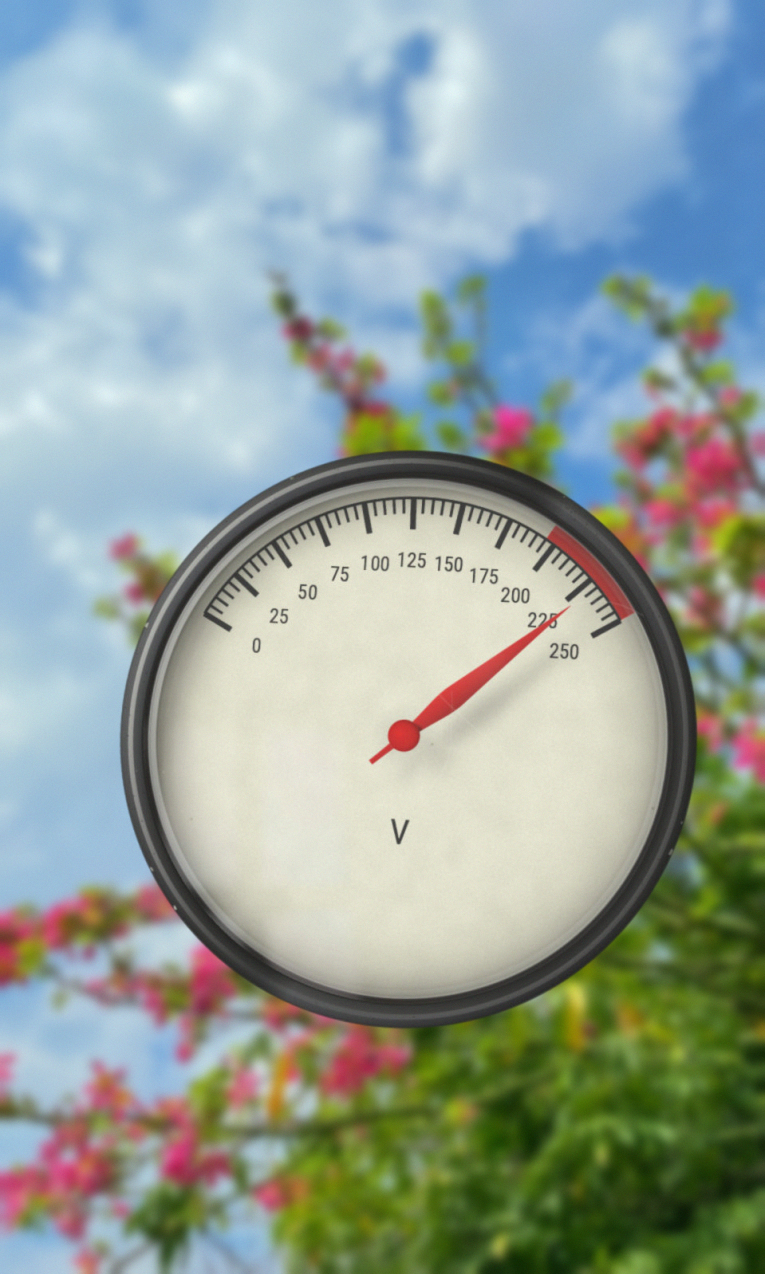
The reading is 230 V
